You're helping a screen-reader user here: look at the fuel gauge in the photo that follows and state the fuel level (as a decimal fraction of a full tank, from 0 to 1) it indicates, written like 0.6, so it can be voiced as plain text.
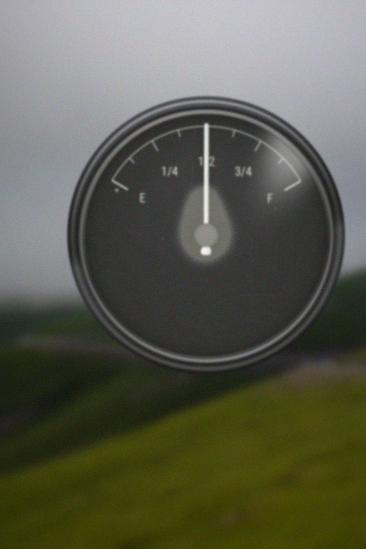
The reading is 0.5
